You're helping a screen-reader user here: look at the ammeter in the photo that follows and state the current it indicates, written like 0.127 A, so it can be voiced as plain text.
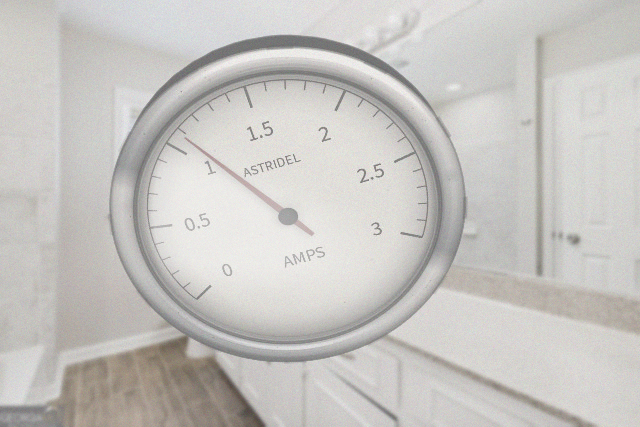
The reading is 1.1 A
